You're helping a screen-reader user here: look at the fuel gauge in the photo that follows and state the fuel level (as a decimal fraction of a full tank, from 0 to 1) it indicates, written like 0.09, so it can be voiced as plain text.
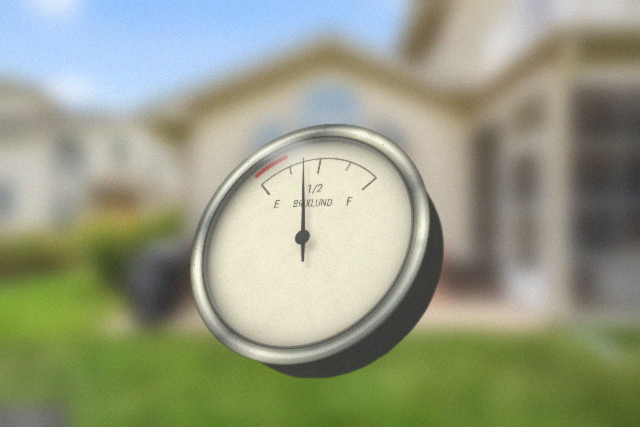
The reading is 0.375
